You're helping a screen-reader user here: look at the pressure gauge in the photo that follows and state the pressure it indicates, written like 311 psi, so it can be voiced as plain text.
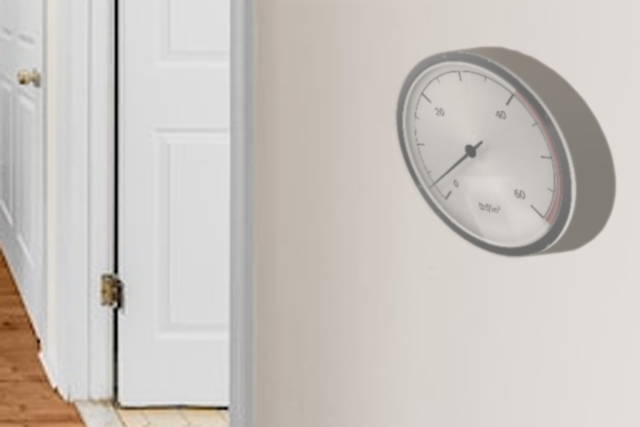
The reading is 2.5 psi
